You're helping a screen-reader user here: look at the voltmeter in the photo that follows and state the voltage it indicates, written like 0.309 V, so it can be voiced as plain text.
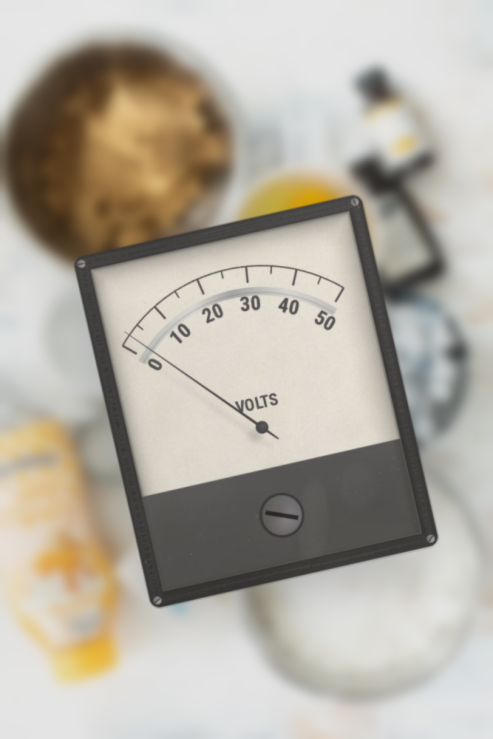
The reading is 2.5 V
